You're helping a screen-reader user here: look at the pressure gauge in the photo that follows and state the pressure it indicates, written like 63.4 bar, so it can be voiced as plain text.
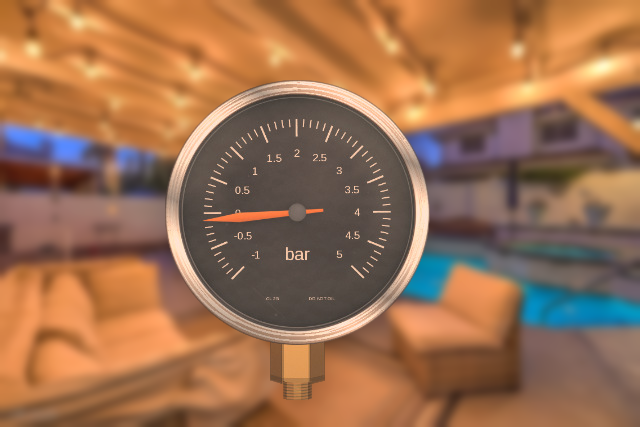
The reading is -0.1 bar
